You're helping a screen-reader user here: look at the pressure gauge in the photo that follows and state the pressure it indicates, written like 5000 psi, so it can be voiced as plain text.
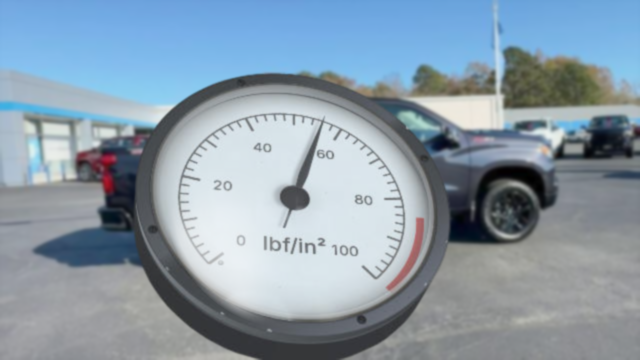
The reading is 56 psi
